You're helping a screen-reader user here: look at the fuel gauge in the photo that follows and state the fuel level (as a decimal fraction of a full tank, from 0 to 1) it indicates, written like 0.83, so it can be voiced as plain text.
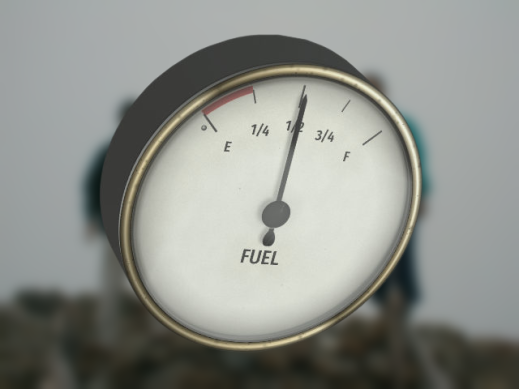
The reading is 0.5
